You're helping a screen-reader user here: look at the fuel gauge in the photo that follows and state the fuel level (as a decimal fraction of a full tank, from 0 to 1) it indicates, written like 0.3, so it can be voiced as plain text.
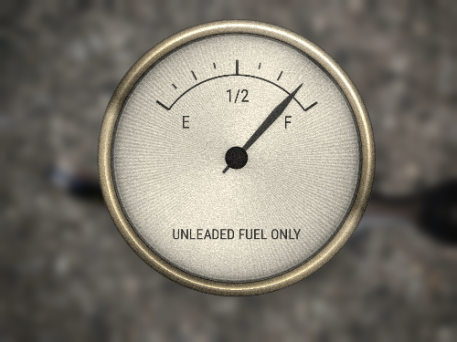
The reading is 0.875
